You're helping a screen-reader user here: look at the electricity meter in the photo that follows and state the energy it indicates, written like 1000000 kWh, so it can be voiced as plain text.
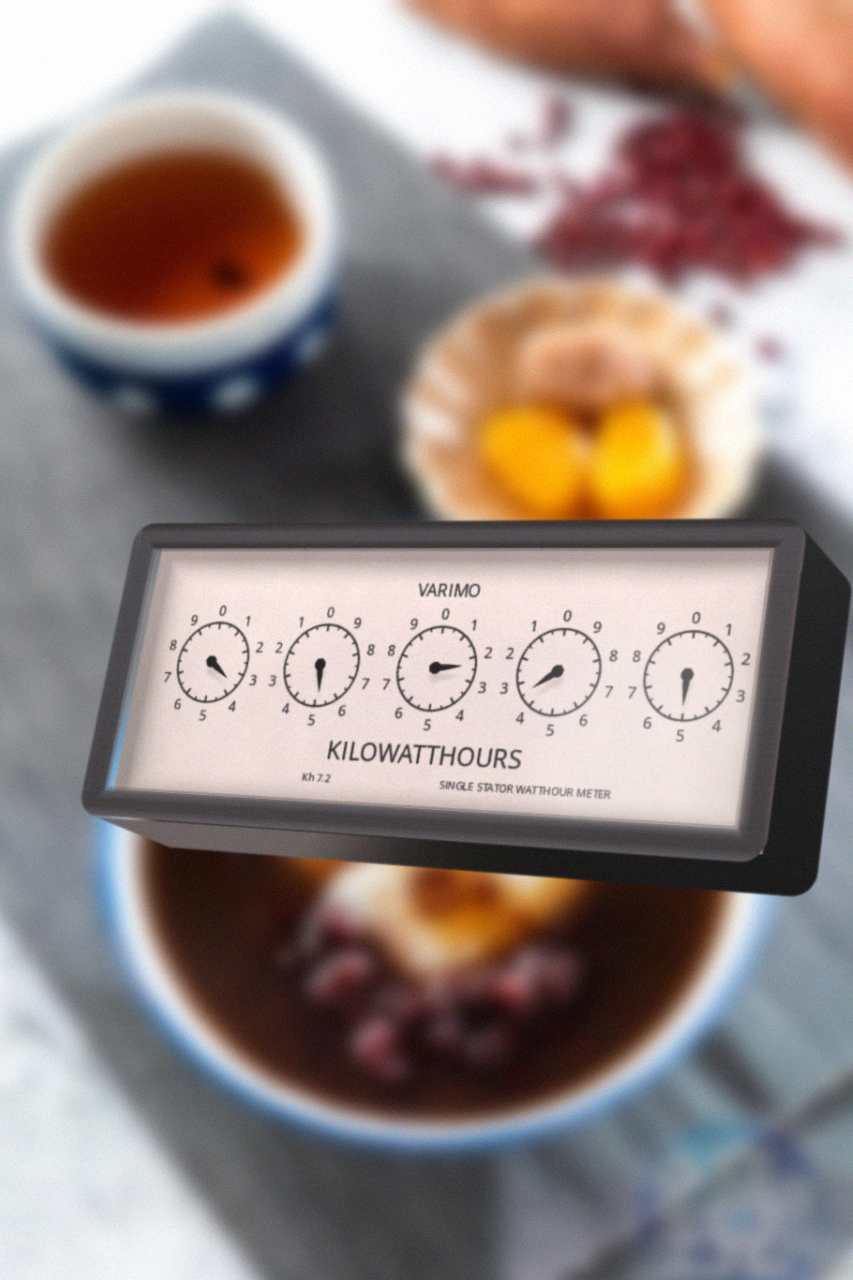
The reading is 35235 kWh
